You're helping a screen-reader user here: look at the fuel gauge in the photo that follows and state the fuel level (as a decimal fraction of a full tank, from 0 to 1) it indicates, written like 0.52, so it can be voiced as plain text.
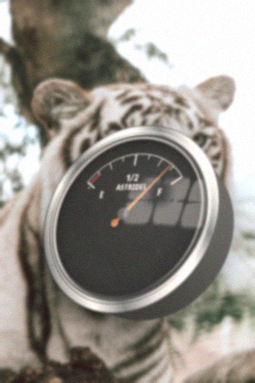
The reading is 0.875
